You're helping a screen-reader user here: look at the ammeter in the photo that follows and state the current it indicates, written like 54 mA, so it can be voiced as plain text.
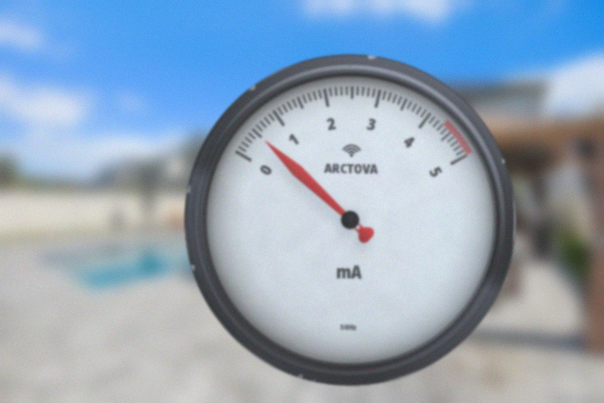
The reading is 0.5 mA
